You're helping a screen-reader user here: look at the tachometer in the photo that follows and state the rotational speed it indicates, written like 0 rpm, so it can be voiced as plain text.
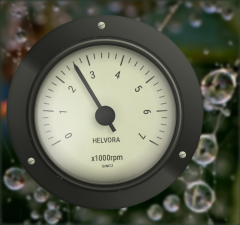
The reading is 2600 rpm
